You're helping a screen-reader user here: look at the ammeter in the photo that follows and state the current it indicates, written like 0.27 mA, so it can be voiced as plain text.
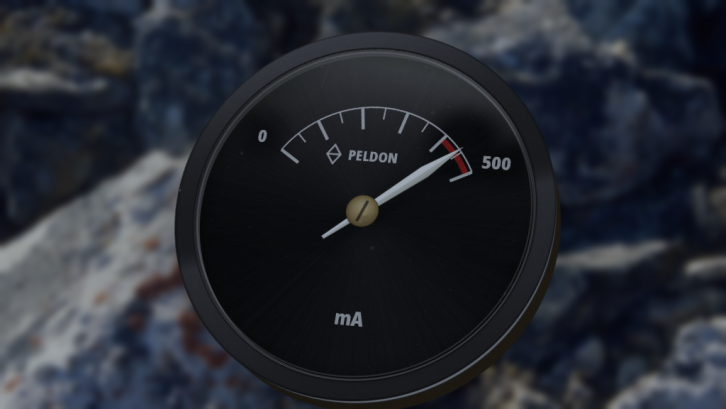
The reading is 450 mA
